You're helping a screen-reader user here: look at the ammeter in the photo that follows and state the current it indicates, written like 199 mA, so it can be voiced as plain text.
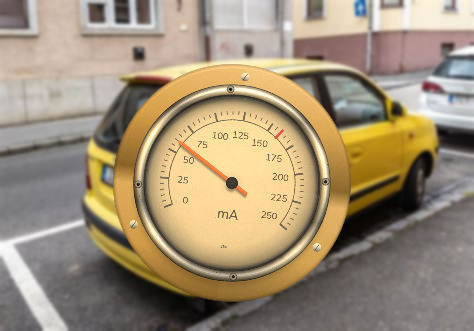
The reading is 60 mA
